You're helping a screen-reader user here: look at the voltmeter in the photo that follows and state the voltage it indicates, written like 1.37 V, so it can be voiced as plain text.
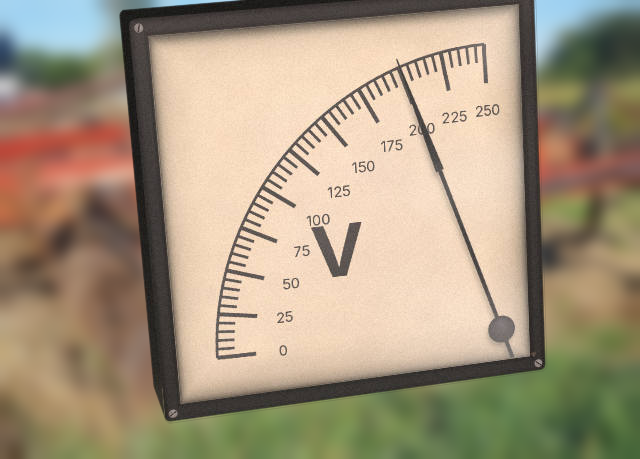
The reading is 200 V
